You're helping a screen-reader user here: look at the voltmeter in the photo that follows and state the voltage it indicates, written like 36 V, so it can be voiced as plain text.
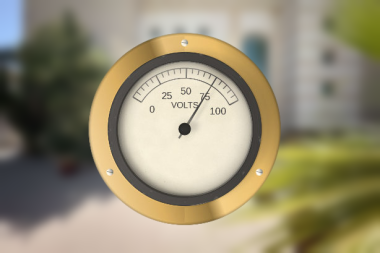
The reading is 75 V
